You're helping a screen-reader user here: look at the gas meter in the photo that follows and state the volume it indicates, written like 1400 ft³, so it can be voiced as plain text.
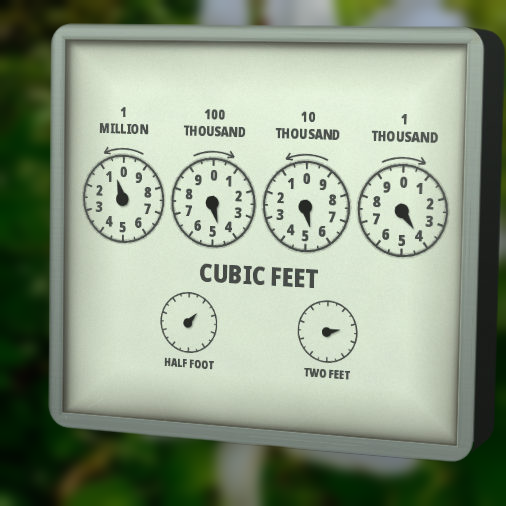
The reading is 45400 ft³
